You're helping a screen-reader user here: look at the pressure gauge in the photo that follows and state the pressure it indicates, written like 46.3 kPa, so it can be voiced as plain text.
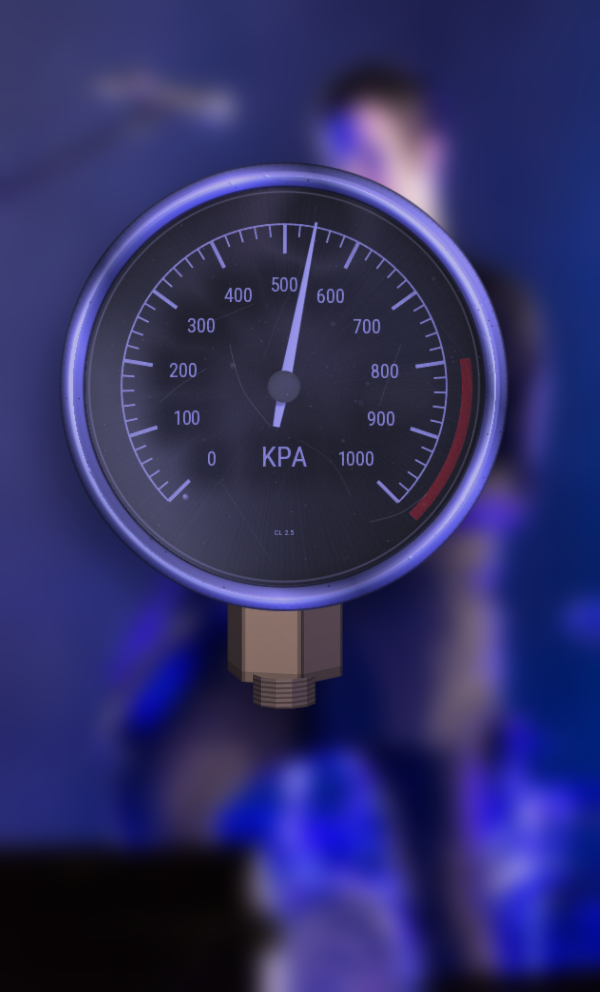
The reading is 540 kPa
